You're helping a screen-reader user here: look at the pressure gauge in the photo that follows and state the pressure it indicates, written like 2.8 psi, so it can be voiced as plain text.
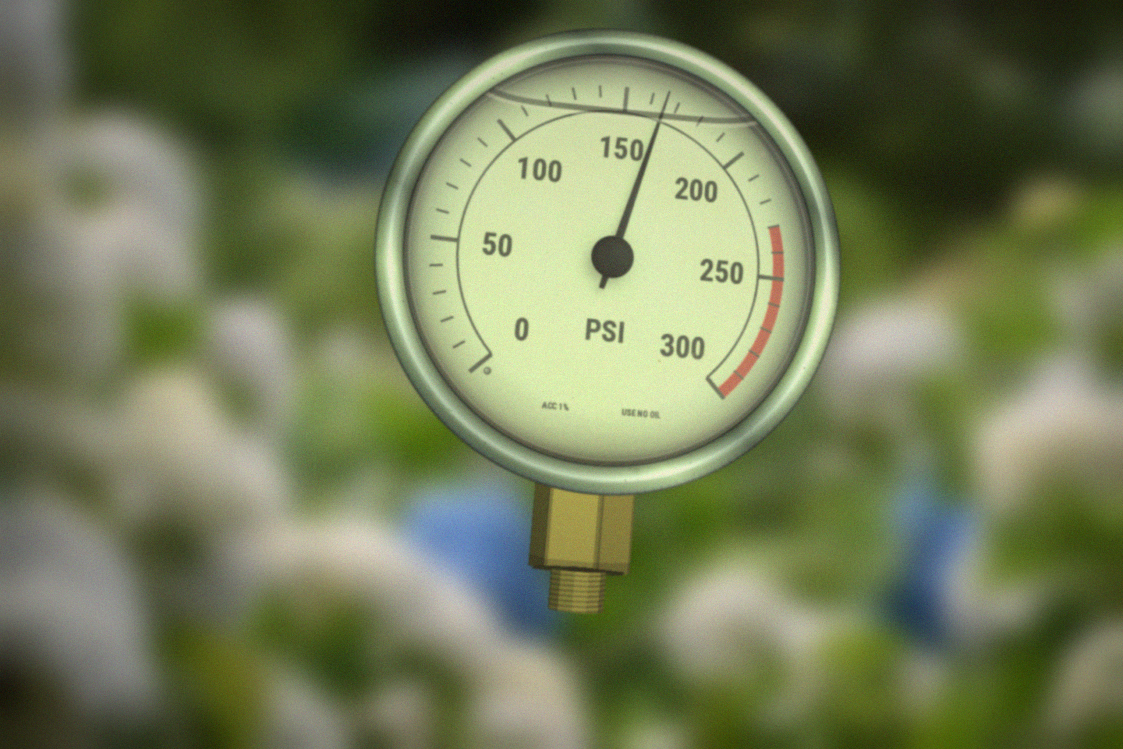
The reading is 165 psi
